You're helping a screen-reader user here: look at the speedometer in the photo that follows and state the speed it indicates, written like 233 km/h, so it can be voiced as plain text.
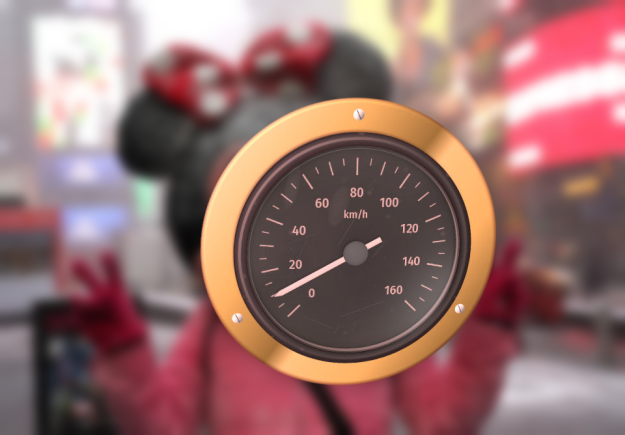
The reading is 10 km/h
